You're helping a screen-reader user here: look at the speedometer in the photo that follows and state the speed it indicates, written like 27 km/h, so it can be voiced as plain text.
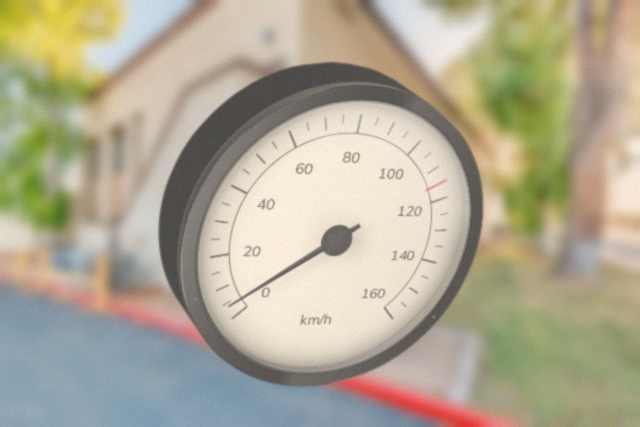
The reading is 5 km/h
